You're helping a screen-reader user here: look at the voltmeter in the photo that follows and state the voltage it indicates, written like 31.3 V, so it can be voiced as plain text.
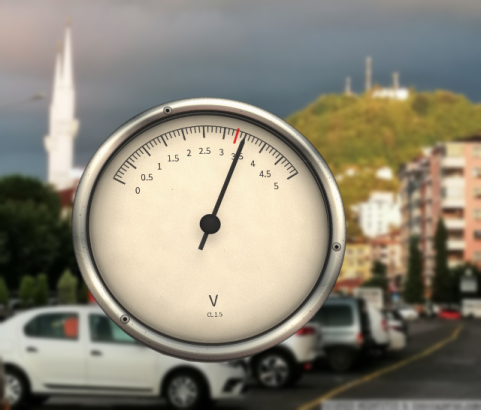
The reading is 3.5 V
